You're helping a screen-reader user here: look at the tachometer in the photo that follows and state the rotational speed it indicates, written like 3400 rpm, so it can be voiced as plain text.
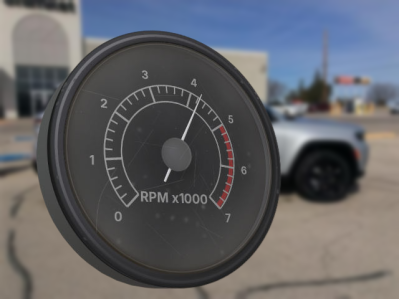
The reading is 4200 rpm
